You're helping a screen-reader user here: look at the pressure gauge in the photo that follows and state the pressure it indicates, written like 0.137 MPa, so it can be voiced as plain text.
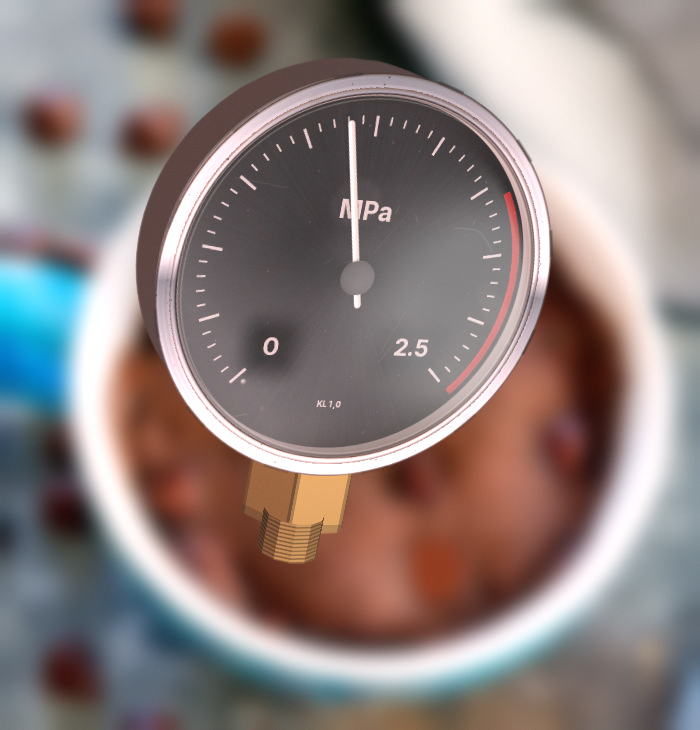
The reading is 1.15 MPa
